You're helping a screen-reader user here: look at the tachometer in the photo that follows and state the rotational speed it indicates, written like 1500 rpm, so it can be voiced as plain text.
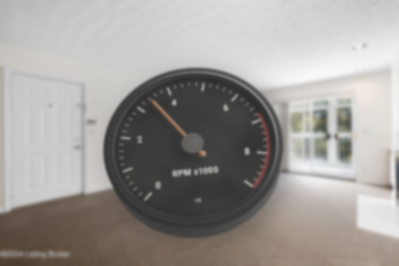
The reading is 3400 rpm
